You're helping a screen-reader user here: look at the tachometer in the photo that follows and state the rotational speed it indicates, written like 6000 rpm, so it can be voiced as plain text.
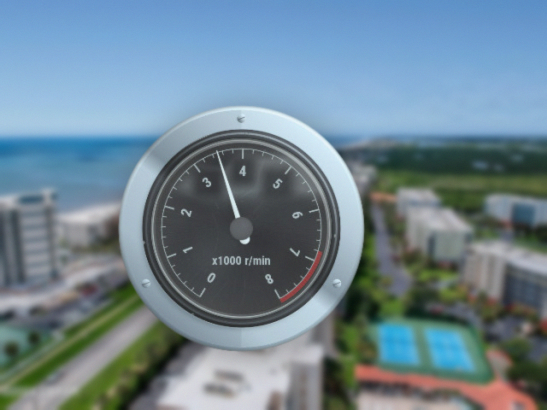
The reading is 3500 rpm
